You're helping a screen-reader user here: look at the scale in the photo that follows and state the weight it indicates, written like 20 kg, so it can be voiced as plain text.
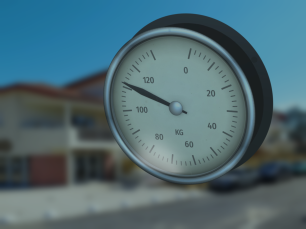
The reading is 112 kg
